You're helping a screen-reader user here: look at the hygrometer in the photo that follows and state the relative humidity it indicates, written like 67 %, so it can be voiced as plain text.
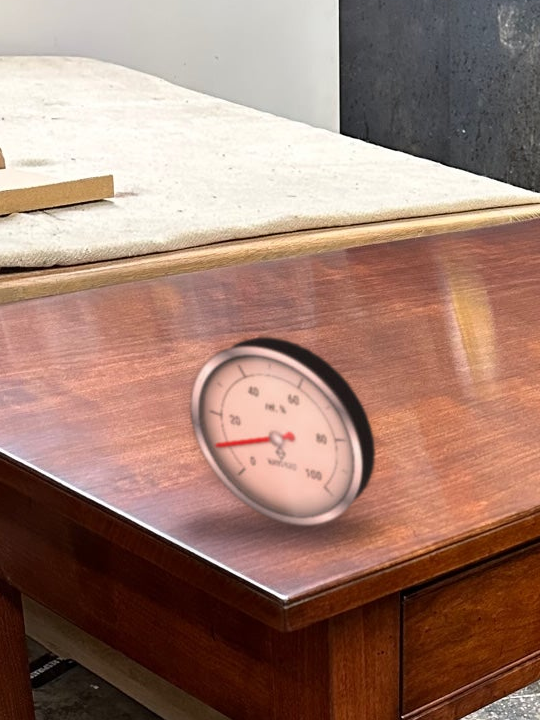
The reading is 10 %
